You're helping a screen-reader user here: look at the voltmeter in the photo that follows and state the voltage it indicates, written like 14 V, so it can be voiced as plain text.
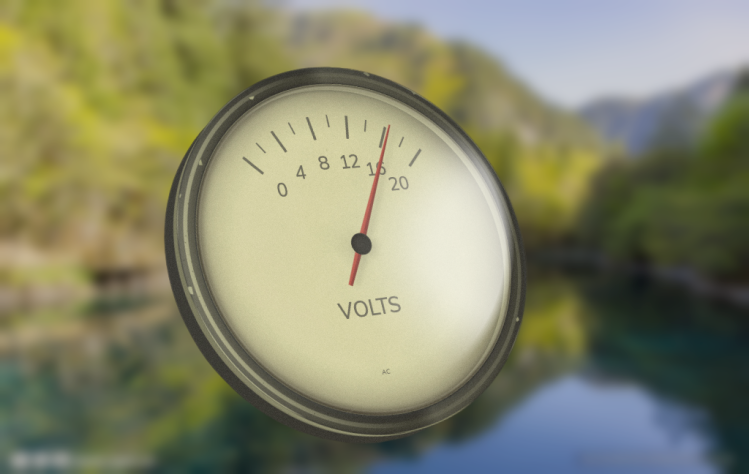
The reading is 16 V
